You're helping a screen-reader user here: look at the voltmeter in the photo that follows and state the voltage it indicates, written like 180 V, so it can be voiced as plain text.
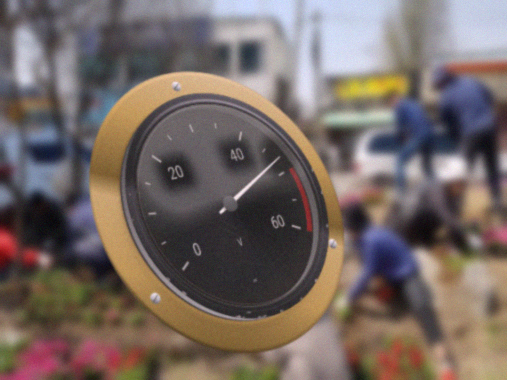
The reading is 47.5 V
